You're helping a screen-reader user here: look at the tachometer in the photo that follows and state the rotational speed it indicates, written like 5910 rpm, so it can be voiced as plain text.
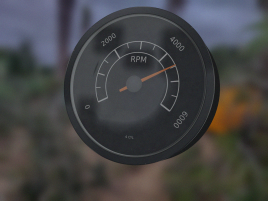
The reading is 4500 rpm
